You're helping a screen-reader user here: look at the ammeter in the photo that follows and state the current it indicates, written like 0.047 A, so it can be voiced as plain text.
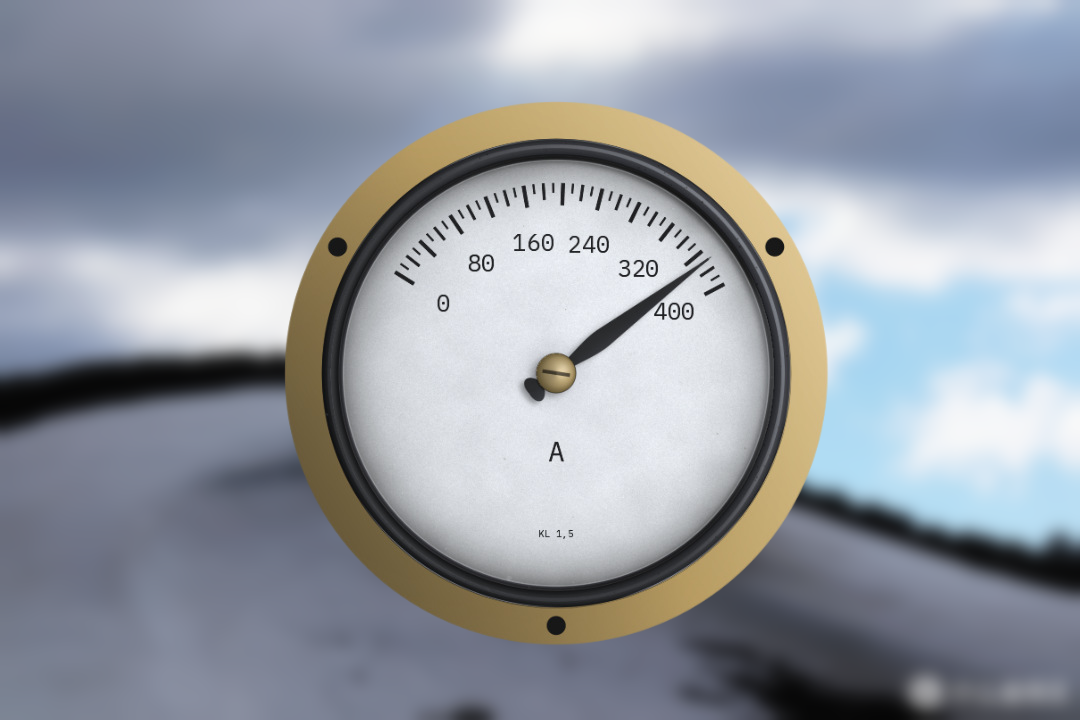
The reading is 370 A
